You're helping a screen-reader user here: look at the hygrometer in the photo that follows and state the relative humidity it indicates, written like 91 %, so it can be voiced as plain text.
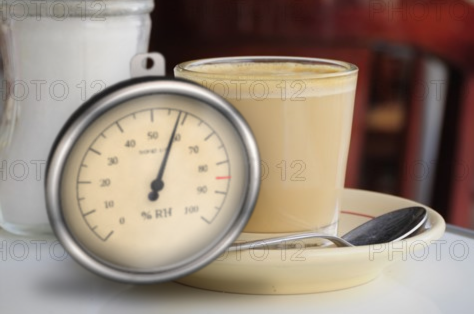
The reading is 57.5 %
